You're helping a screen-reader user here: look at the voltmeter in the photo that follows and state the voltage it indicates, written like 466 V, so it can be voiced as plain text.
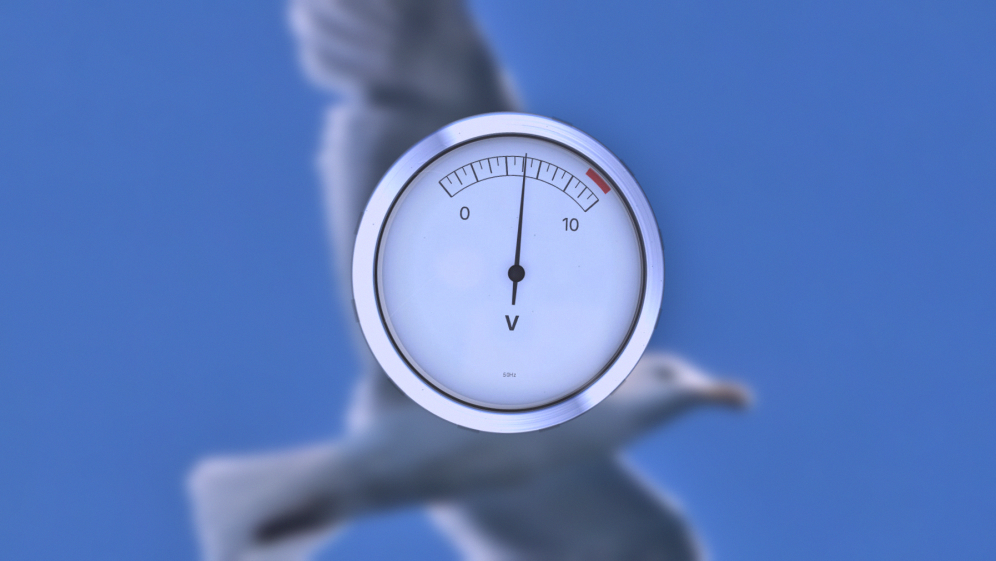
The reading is 5 V
